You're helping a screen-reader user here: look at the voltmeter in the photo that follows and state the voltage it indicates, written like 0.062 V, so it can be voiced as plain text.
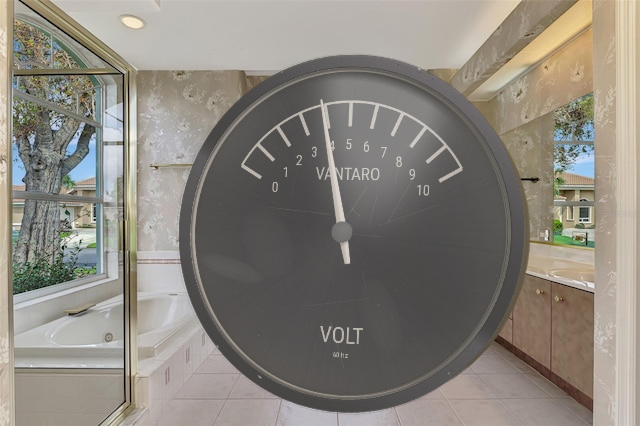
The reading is 4 V
